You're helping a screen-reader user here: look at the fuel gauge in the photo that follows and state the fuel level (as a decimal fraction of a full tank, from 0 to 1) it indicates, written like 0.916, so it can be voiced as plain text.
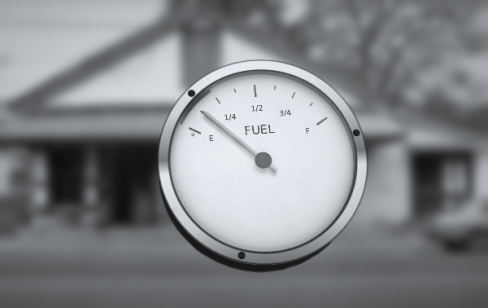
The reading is 0.125
